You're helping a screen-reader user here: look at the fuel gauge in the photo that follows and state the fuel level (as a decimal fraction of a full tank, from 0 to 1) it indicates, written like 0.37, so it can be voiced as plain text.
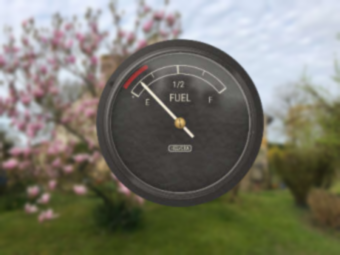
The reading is 0.125
